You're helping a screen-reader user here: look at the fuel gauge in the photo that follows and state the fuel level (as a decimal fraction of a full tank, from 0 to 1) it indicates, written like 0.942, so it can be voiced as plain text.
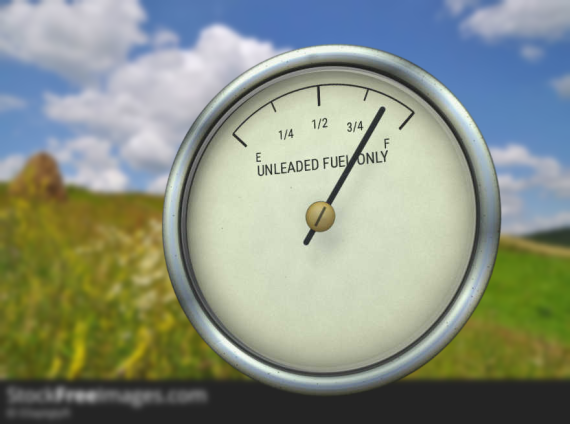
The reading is 0.875
